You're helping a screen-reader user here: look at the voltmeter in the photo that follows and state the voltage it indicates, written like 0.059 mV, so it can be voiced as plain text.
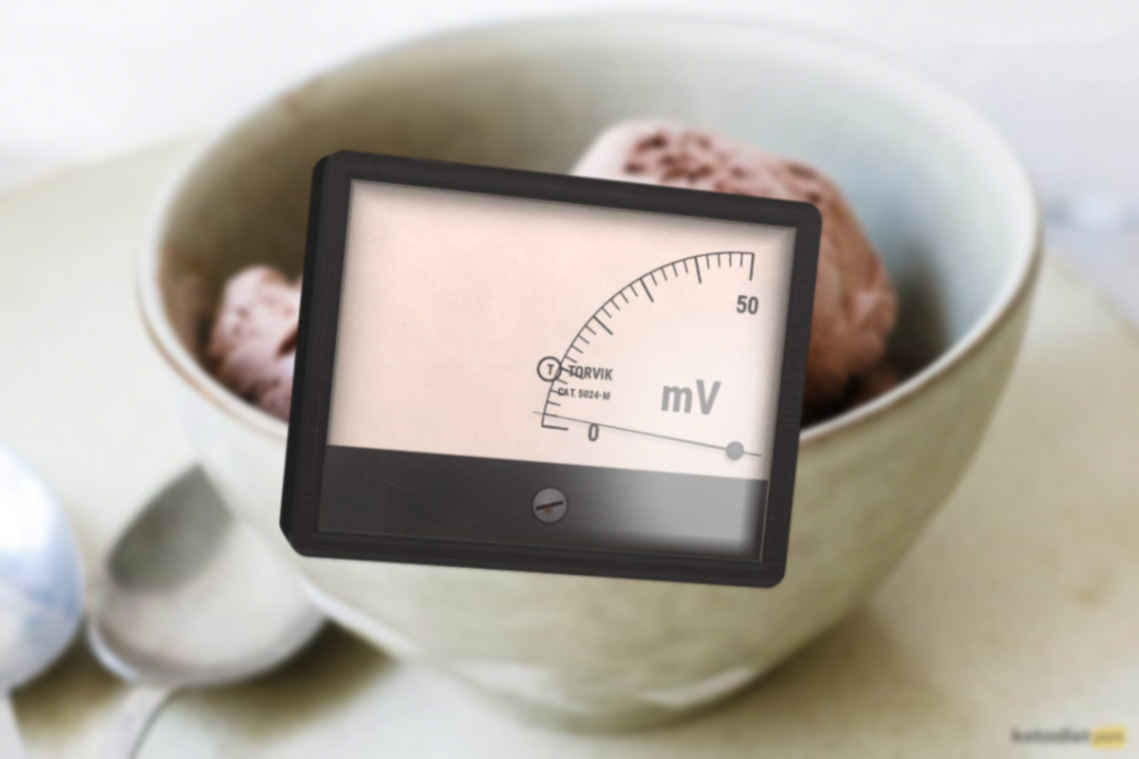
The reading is 2 mV
